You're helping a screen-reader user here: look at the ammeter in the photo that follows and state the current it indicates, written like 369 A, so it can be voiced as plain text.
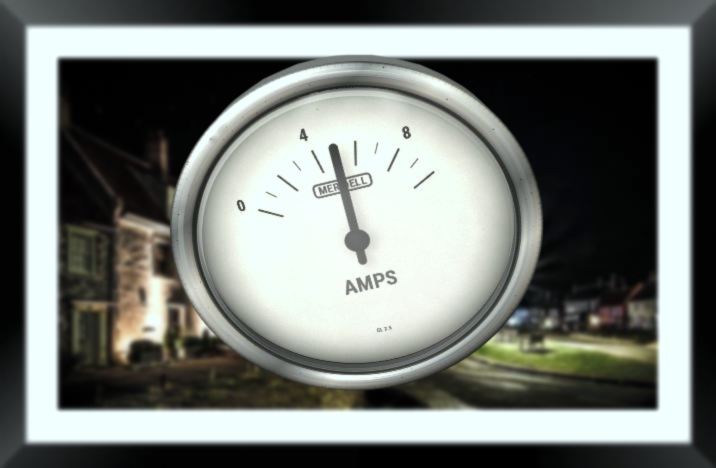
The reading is 5 A
